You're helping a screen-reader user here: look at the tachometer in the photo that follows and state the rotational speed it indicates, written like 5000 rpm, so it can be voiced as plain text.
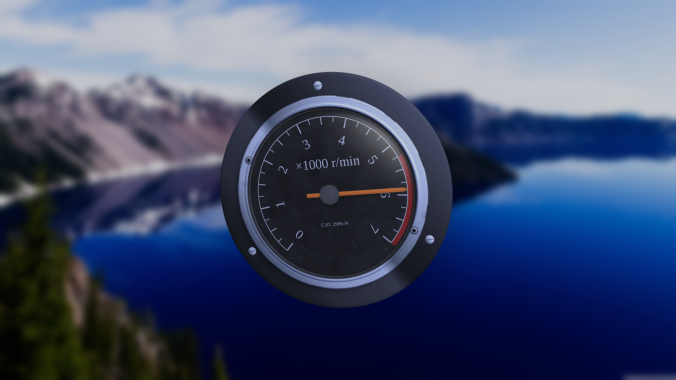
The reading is 5875 rpm
